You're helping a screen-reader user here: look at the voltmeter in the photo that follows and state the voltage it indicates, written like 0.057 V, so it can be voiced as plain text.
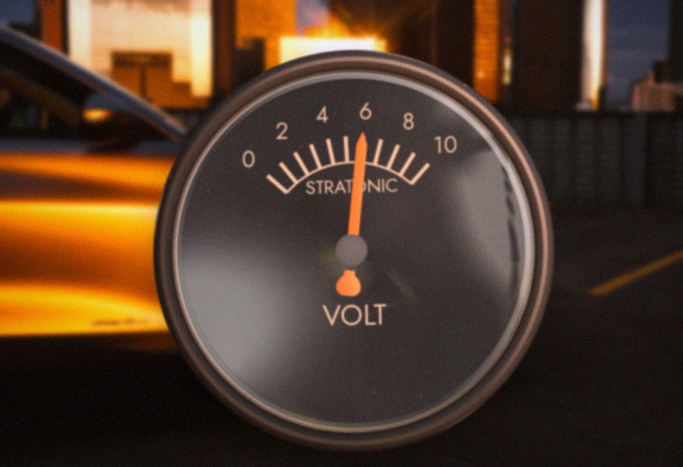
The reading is 6 V
